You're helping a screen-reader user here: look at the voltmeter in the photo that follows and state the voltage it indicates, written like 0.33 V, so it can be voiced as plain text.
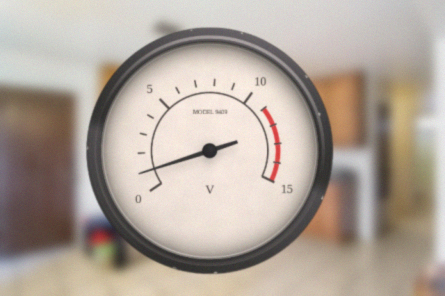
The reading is 1 V
